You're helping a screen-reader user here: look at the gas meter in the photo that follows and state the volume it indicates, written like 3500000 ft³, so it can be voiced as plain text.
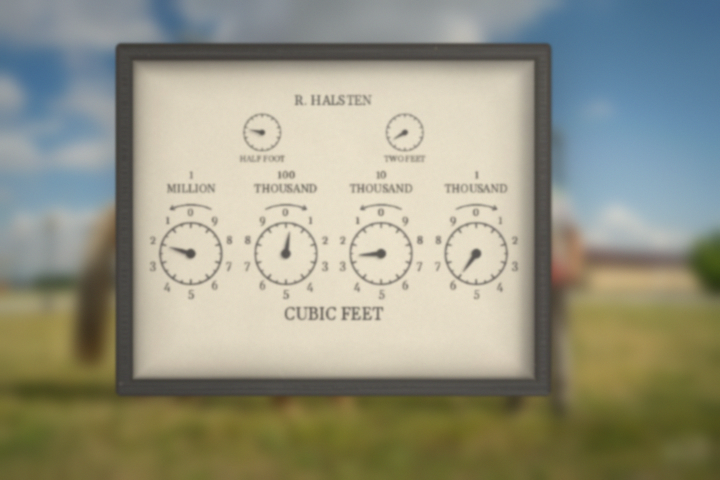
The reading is 202600 ft³
